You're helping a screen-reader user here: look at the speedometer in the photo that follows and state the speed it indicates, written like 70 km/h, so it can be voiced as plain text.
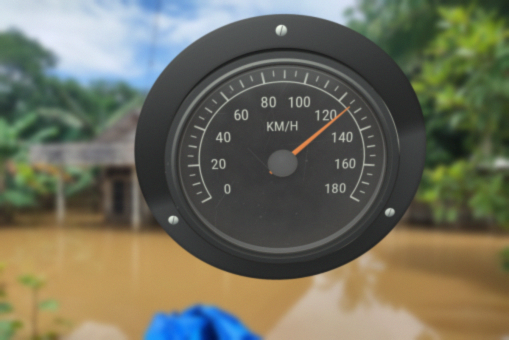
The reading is 125 km/h
